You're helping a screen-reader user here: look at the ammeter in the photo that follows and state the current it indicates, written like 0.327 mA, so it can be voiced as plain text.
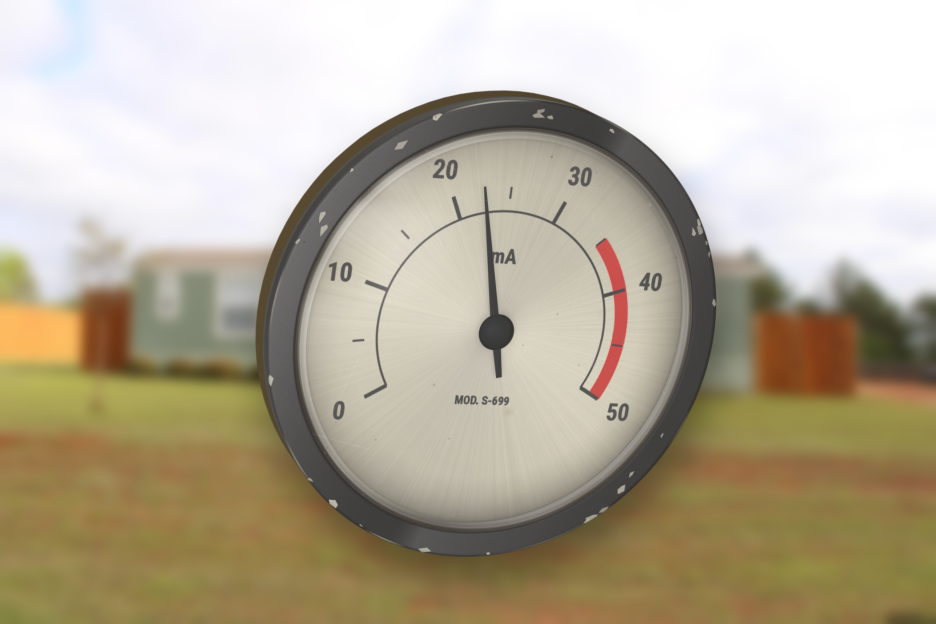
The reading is 22.5 mA
